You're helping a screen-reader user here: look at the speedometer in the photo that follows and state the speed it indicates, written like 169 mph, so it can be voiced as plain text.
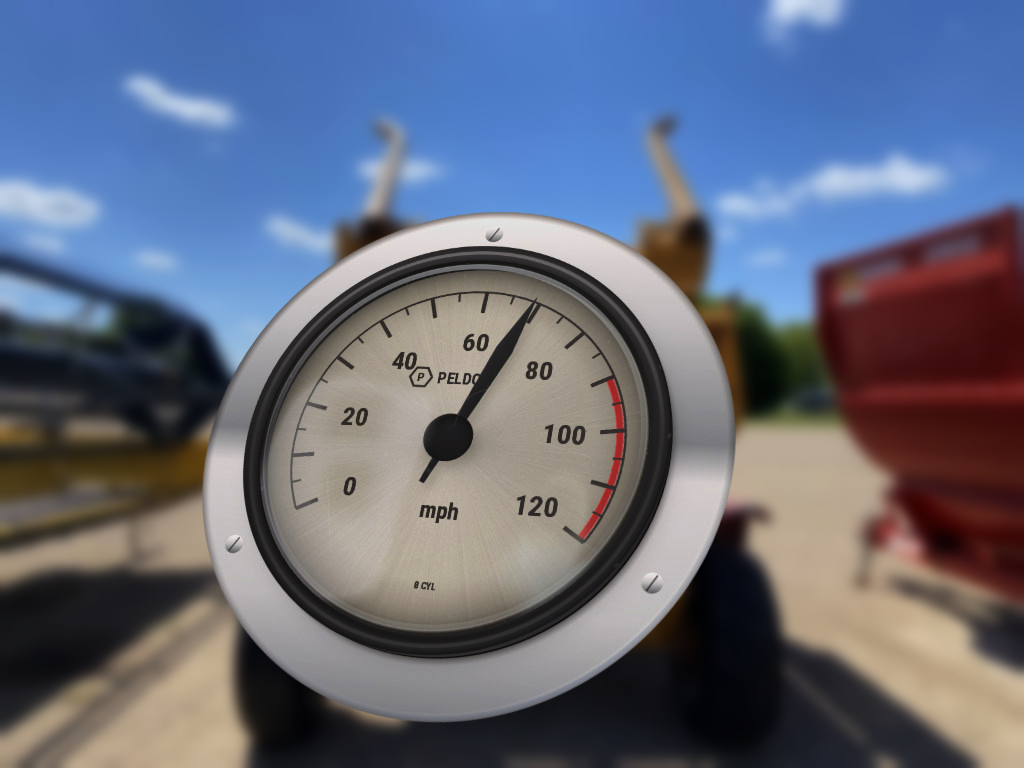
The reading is 70 mph
